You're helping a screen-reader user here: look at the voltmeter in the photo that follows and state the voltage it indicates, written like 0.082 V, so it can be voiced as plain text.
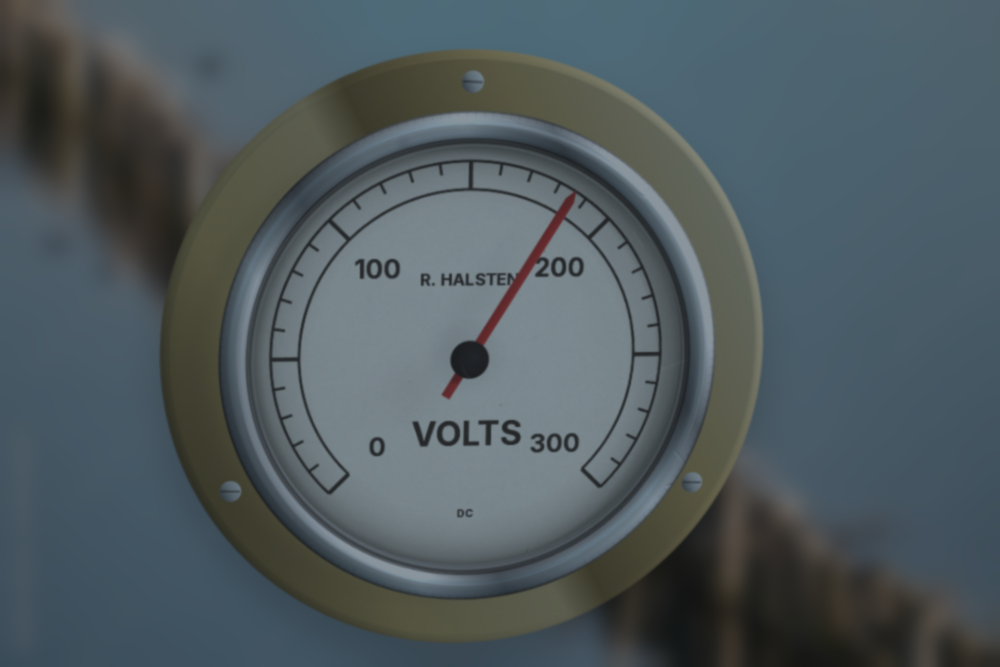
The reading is 185 V
